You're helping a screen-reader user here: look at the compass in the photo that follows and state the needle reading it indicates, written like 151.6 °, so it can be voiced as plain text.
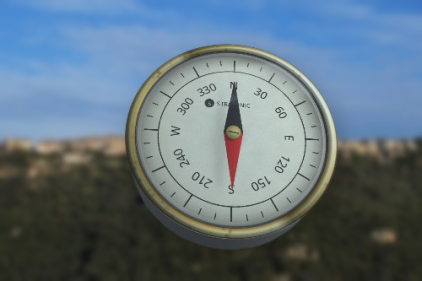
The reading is 180 °
